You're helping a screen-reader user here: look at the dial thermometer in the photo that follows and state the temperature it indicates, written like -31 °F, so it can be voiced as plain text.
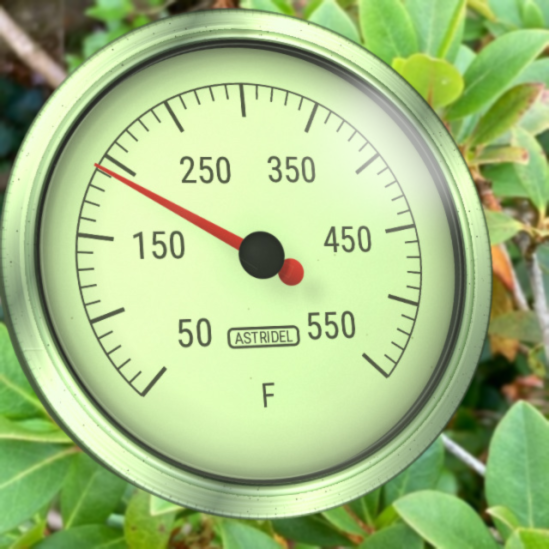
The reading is 190 °F
